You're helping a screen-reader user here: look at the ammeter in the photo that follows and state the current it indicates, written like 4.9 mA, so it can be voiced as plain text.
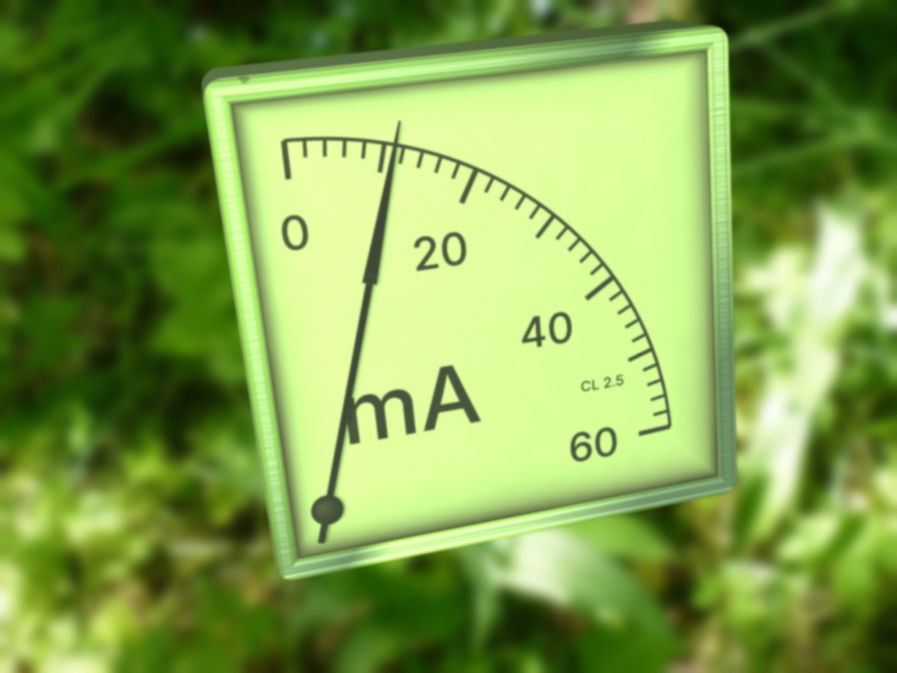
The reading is 11 mA
